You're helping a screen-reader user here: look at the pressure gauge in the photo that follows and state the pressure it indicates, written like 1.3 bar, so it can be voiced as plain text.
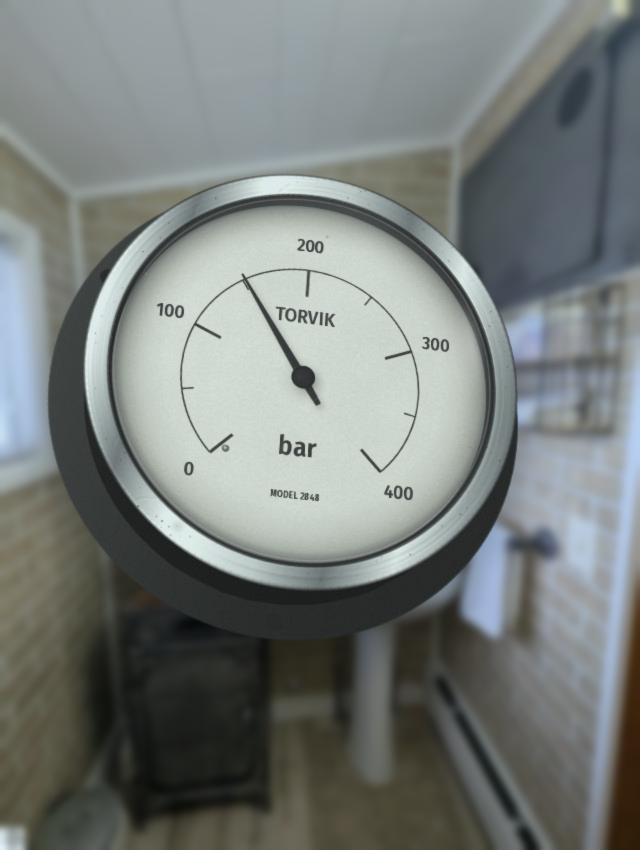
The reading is 150 bar
